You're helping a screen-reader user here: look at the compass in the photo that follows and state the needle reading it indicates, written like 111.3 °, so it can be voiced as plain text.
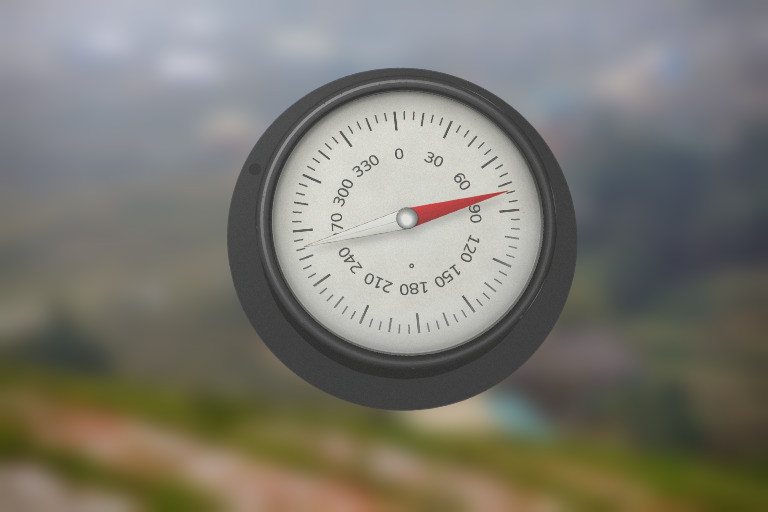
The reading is 80 °
